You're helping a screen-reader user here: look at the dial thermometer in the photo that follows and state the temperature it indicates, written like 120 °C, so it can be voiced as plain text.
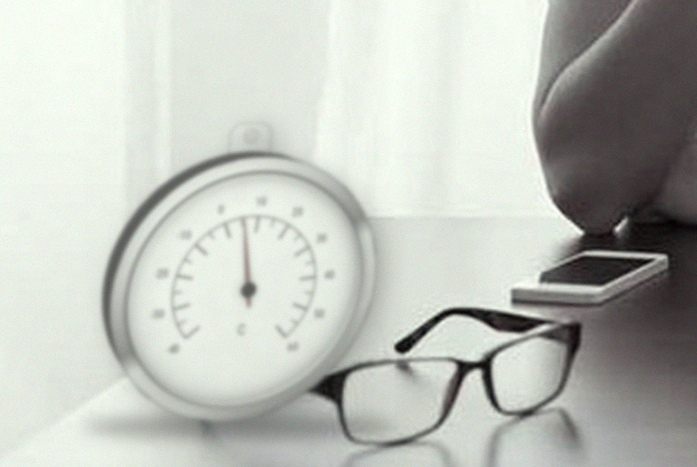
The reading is 5 °C
